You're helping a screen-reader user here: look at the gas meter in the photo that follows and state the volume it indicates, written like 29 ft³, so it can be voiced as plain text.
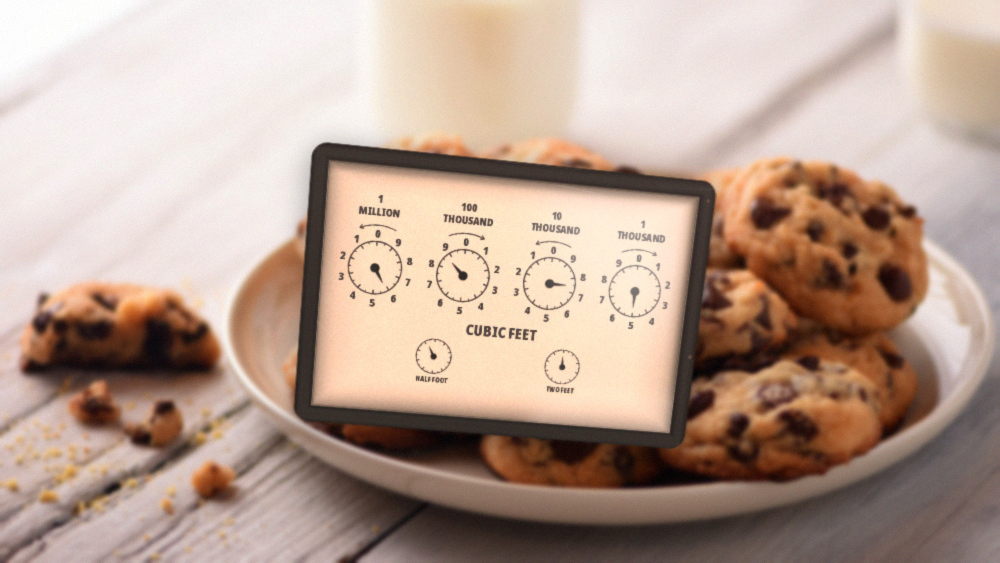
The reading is 587500 ft³
